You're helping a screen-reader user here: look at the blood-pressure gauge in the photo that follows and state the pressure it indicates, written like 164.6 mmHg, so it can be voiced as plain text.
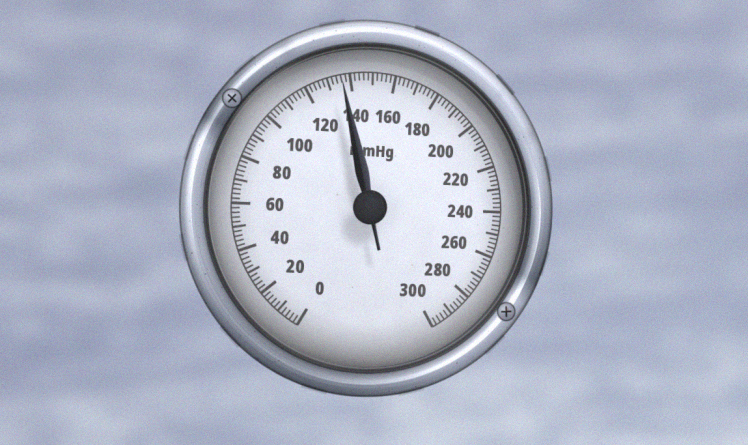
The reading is 136 mmHg
